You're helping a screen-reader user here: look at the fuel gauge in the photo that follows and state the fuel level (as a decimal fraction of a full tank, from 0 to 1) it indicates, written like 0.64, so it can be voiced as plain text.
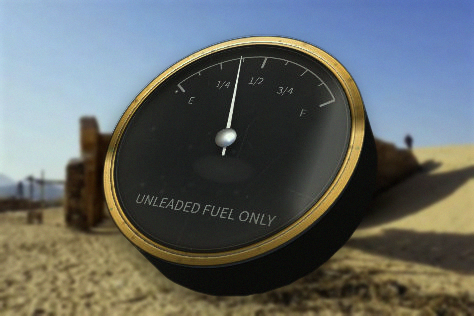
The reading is 0.375
